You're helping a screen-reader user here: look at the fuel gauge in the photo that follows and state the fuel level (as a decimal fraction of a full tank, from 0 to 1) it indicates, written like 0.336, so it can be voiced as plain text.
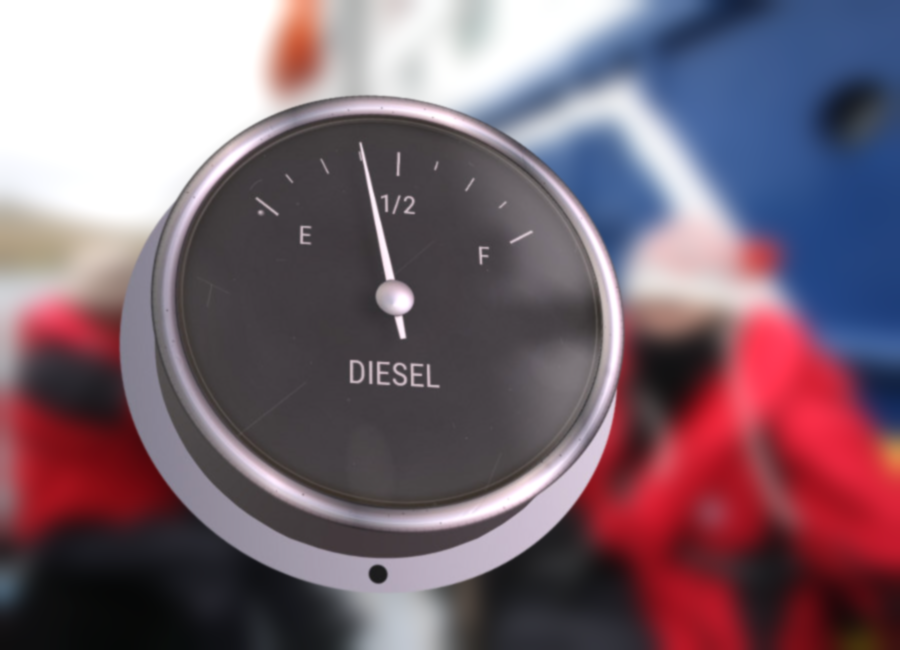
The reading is 0.375
